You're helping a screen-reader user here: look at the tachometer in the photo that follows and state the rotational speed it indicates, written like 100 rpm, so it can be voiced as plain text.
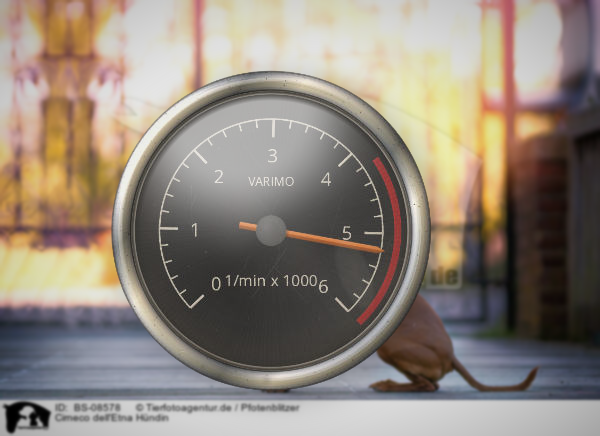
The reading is 5200 rpm
